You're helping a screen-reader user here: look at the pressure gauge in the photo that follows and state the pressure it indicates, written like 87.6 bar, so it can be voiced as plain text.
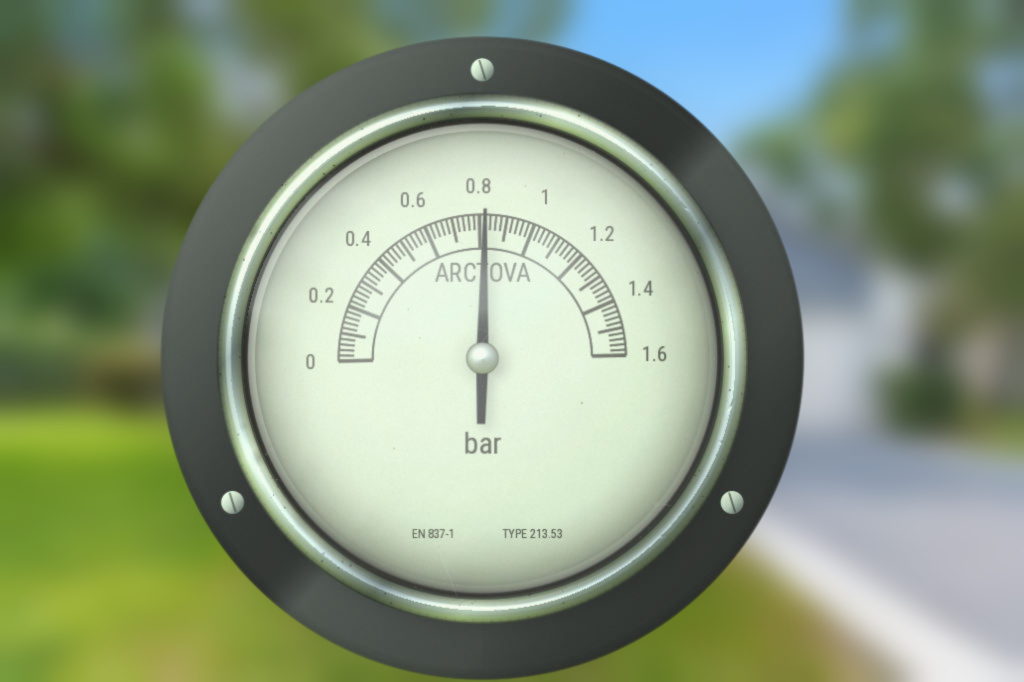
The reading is 0.82 bar
